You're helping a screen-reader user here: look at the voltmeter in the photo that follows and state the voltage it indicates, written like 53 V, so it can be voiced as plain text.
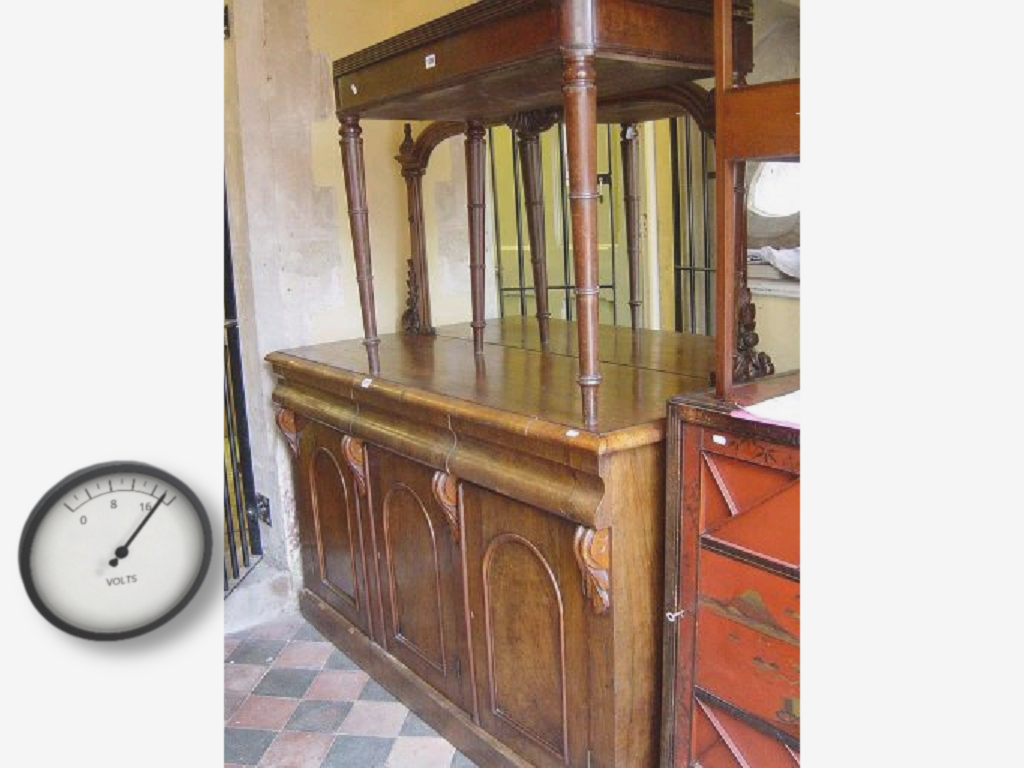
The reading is 18 V
